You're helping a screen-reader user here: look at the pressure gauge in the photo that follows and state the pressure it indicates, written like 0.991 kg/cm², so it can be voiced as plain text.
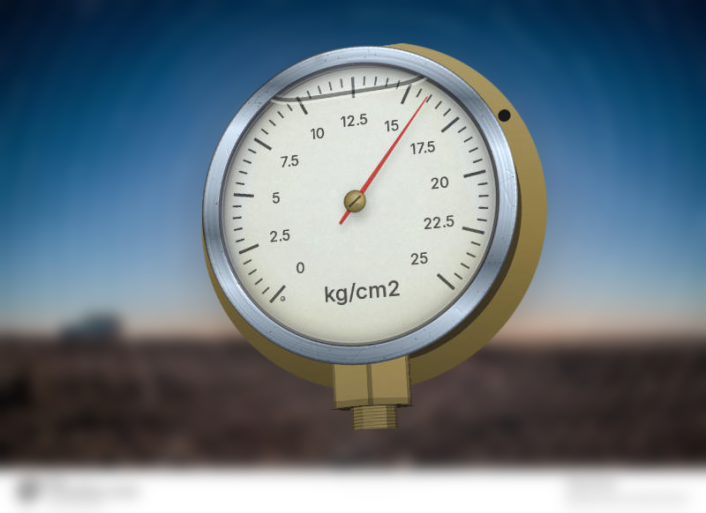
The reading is 16 kg/cm²
